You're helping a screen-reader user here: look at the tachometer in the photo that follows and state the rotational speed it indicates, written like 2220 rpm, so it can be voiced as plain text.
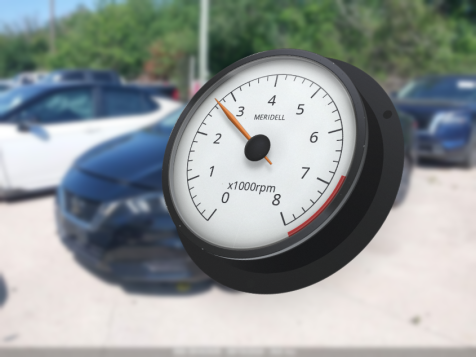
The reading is 2700 rpm
